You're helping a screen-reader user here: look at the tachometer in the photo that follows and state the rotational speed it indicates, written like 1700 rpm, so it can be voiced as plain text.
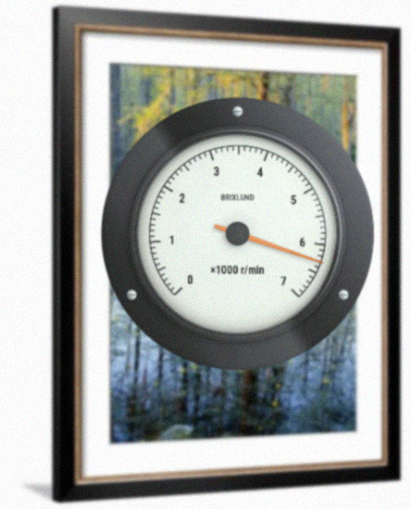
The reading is 6300 rpm
